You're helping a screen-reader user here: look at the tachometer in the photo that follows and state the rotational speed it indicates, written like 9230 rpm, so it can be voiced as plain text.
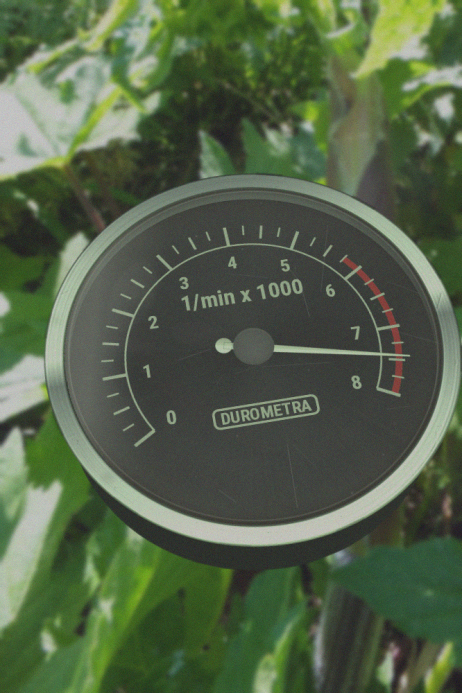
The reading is 7500 rpm
